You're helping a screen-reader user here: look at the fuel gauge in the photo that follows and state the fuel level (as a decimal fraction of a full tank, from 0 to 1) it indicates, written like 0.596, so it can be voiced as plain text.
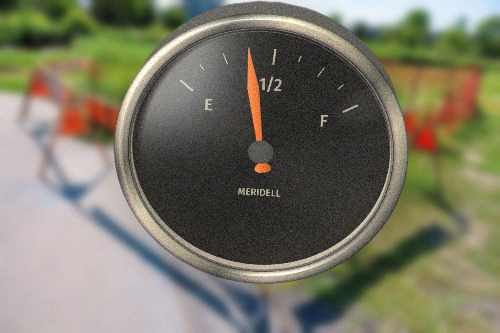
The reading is 0.375
